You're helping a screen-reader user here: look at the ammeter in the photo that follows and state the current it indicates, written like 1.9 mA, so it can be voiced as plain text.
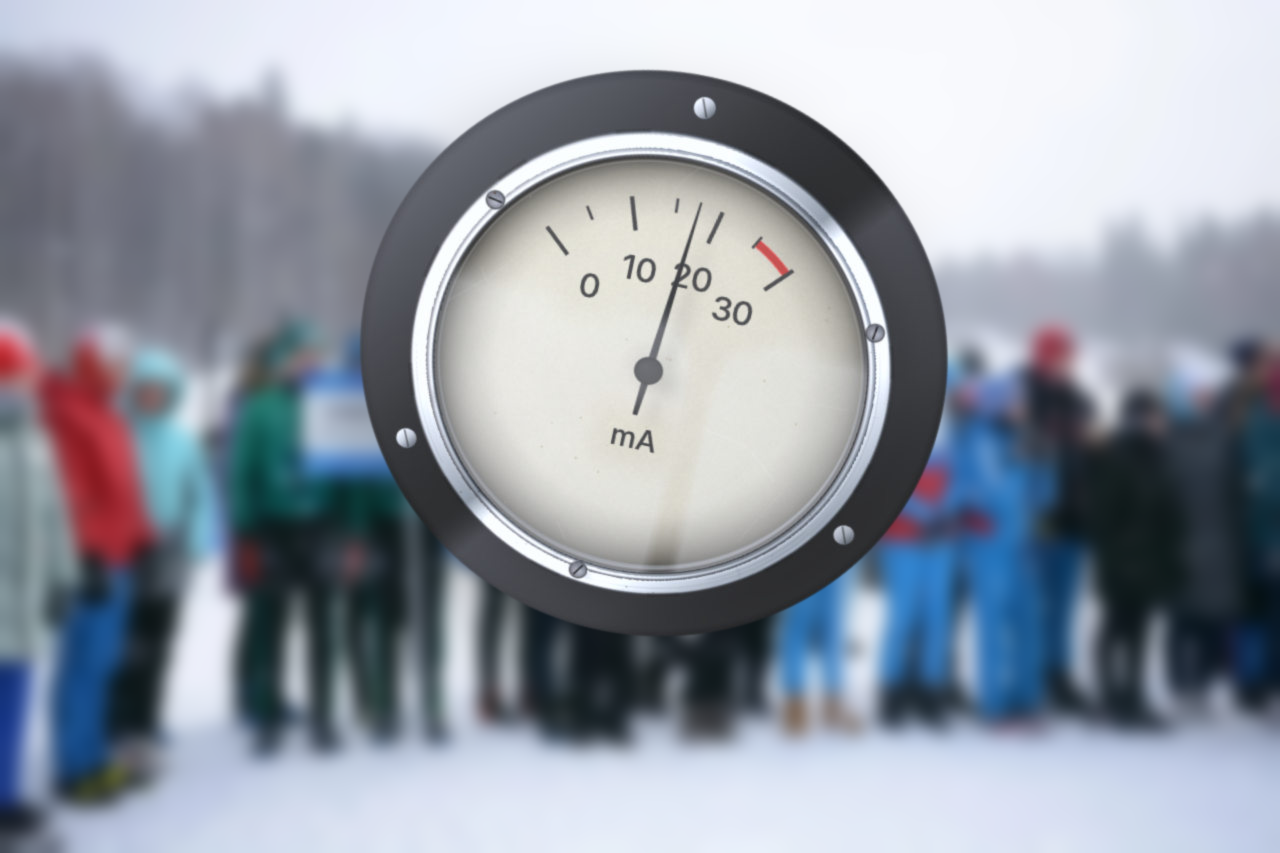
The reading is 17.5 mA
